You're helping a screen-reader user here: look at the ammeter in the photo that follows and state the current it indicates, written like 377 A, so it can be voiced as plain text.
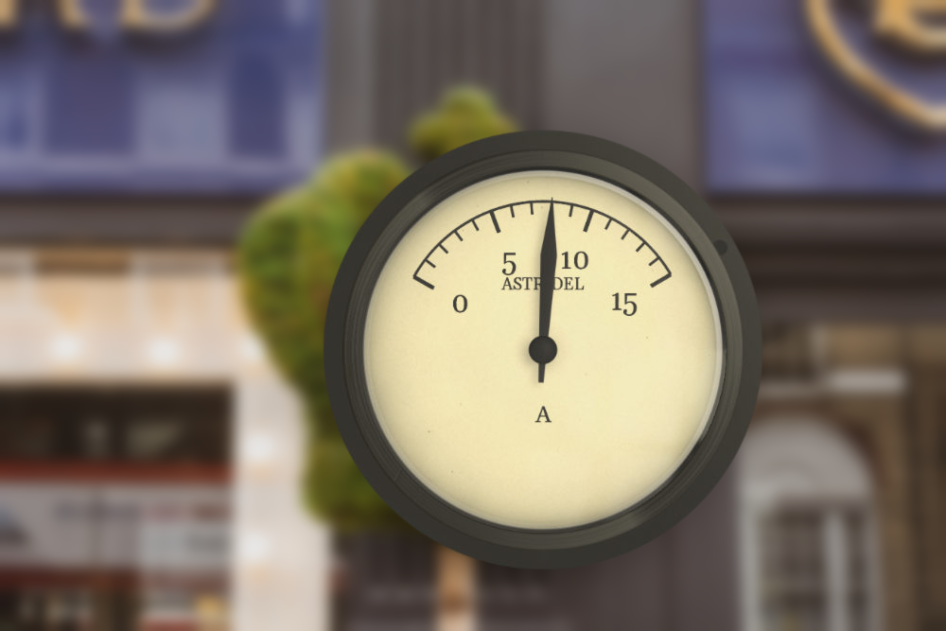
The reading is 8 A
